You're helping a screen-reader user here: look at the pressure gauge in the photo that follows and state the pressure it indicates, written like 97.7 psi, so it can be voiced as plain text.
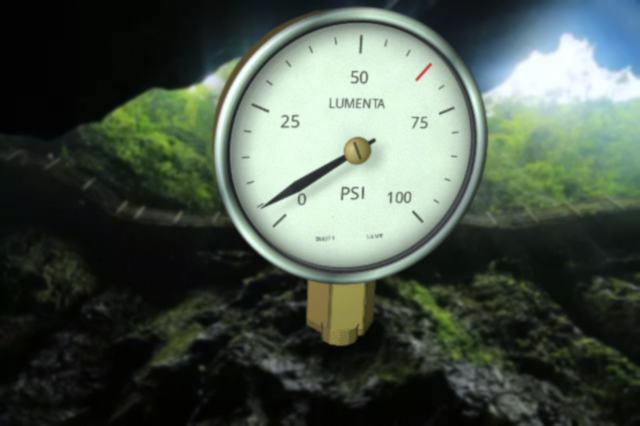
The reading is 5 psi
